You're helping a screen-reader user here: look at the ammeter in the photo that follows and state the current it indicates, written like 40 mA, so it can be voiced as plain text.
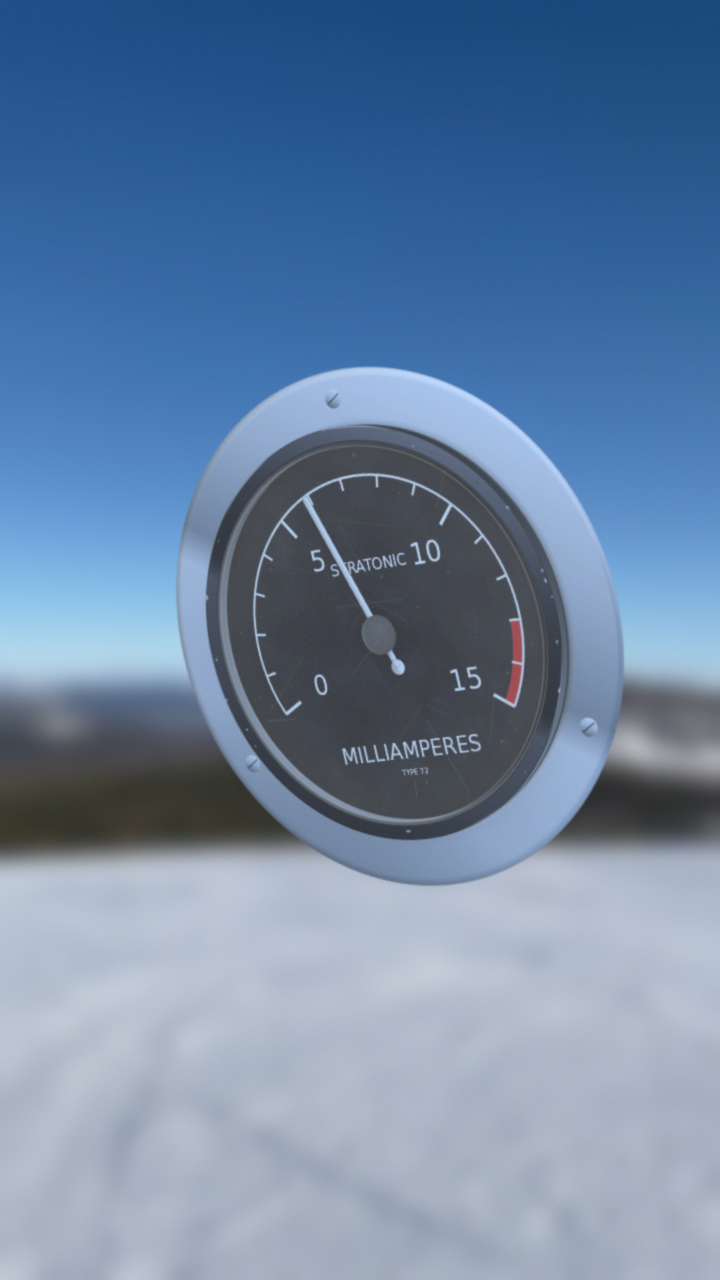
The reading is 6 mA
